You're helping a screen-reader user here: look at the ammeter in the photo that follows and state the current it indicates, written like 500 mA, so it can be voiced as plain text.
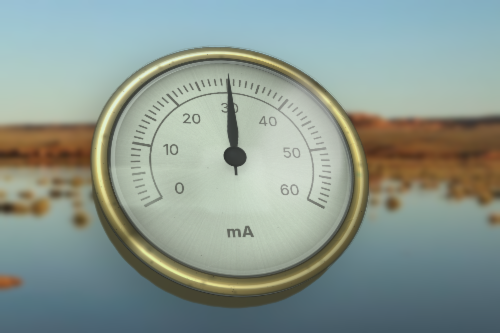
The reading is 30 mA
